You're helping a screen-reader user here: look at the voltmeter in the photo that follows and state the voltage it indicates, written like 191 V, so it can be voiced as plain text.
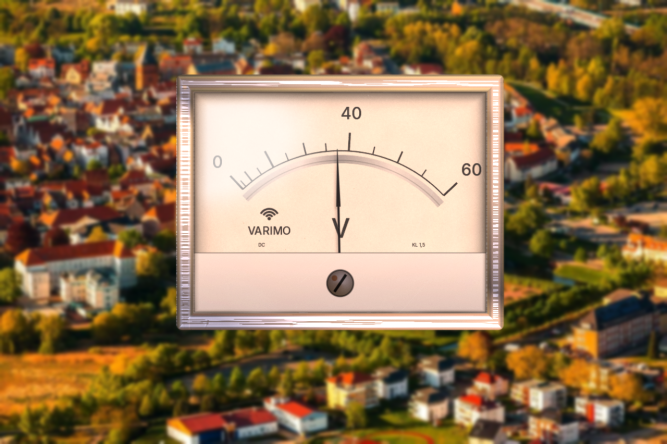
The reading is 37.5 V
